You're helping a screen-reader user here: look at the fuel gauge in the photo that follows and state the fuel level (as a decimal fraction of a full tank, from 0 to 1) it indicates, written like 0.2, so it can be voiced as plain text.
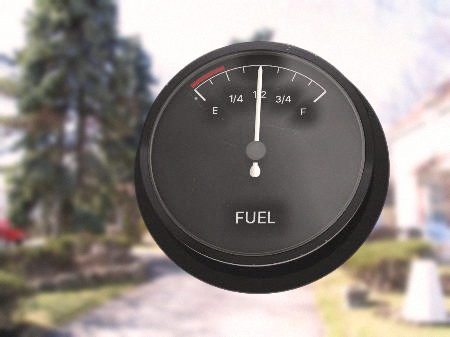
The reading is 0.5
